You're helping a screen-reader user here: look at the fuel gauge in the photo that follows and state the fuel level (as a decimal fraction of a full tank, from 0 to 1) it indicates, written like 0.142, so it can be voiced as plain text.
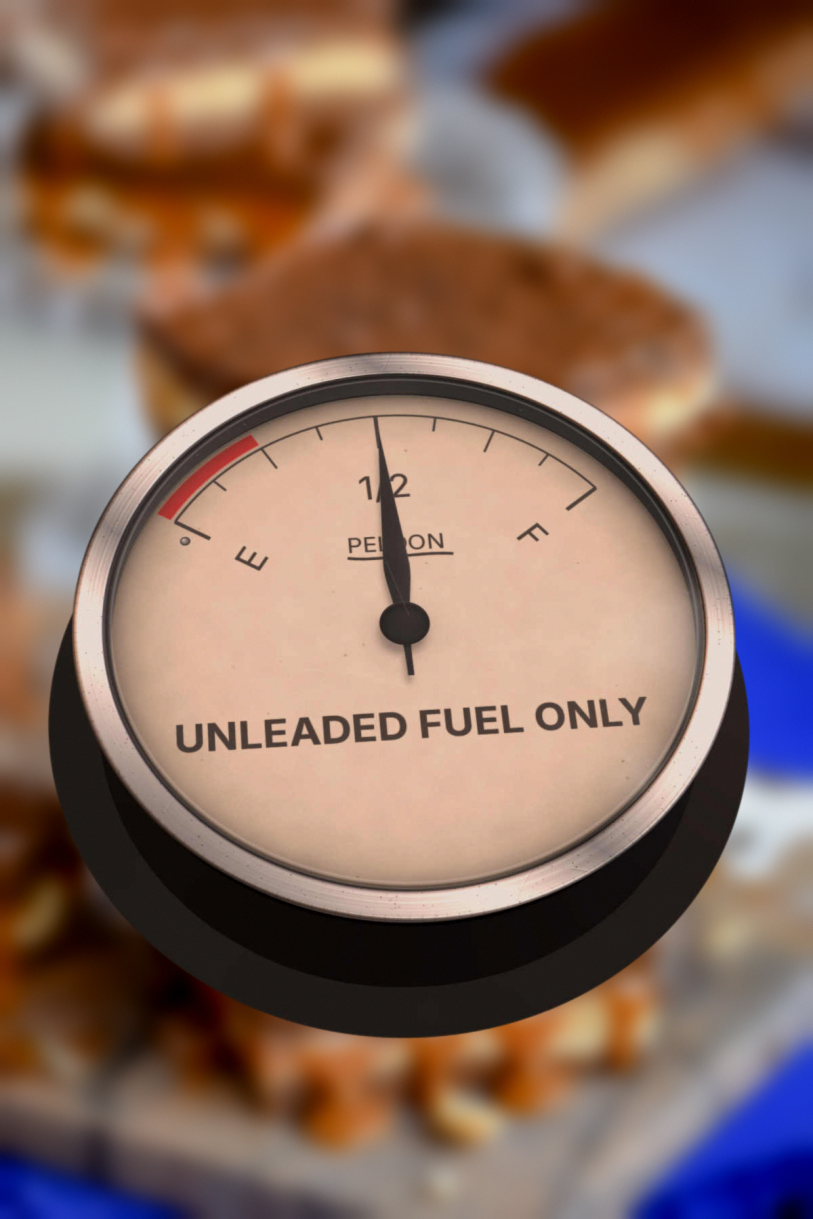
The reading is 0.5
